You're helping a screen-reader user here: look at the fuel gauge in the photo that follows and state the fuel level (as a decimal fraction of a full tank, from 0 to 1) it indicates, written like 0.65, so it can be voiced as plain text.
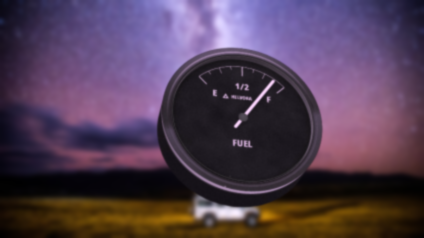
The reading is 0.875
